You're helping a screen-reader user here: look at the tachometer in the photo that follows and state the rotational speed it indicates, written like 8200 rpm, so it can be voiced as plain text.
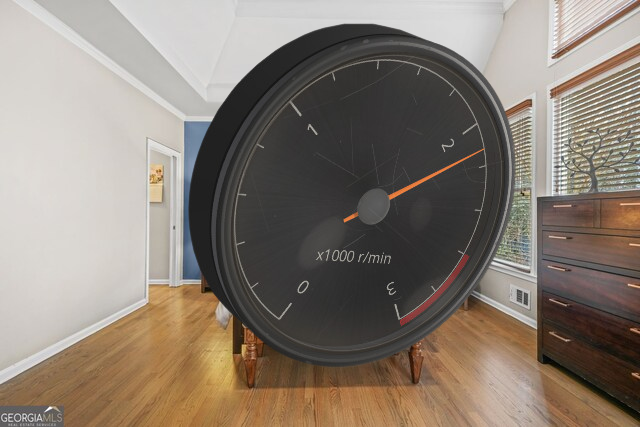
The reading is 2100 rpm
